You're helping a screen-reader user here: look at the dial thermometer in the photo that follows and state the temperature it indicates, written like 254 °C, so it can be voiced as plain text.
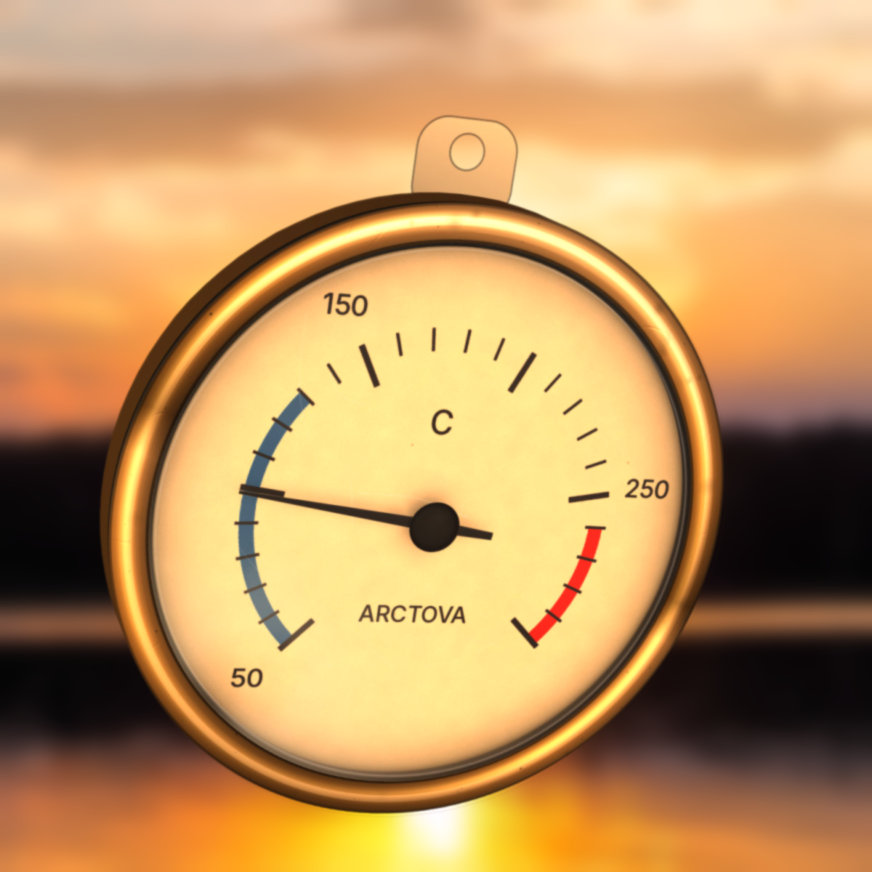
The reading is 100 °C
